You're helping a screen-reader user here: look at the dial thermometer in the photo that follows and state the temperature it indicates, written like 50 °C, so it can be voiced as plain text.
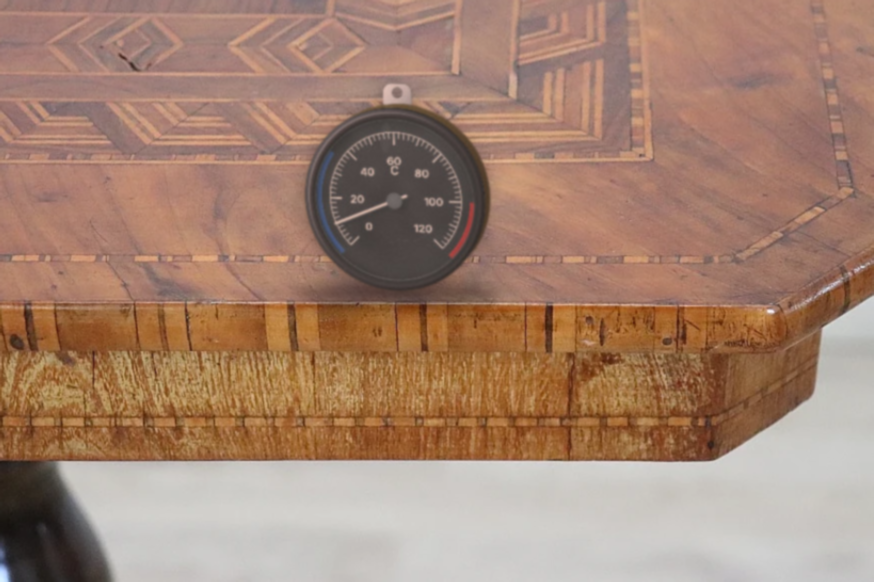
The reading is 10 °C
